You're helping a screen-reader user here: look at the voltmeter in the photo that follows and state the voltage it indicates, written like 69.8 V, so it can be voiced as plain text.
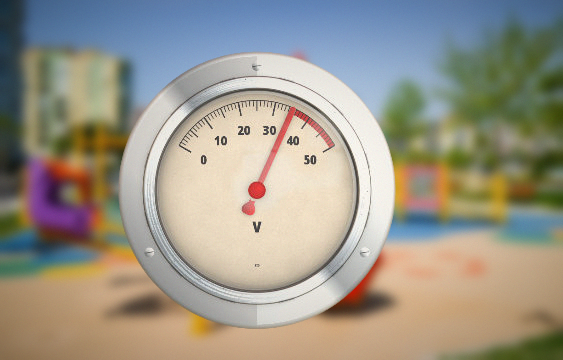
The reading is 35 V
